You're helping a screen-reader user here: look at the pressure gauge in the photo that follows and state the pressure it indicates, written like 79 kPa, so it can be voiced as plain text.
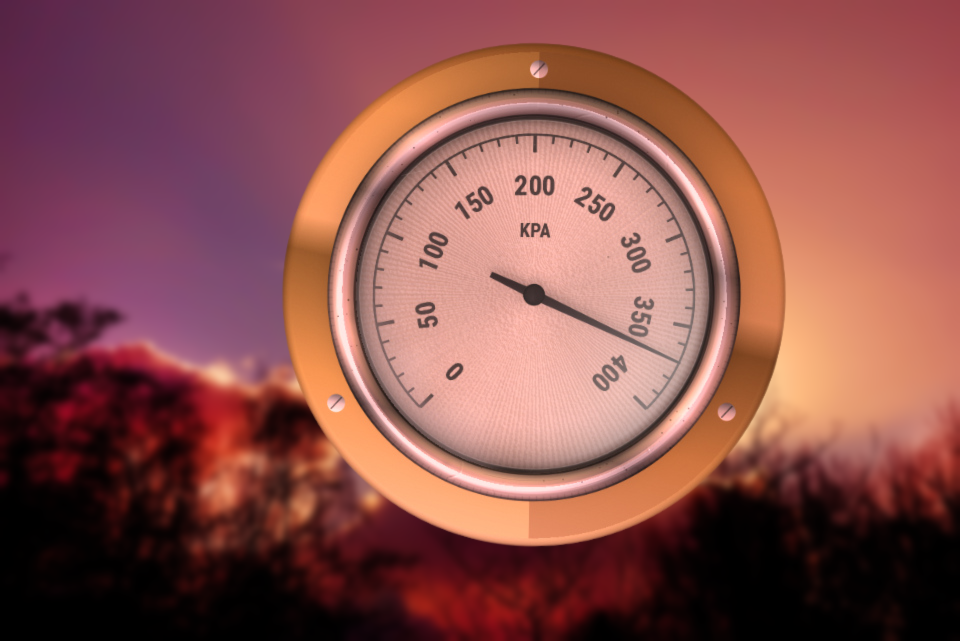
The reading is 370 kPa
